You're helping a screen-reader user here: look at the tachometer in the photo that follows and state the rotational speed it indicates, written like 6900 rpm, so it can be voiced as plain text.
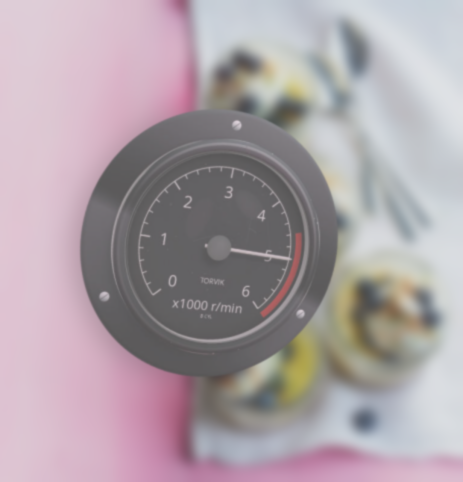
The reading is 5000 rpm
